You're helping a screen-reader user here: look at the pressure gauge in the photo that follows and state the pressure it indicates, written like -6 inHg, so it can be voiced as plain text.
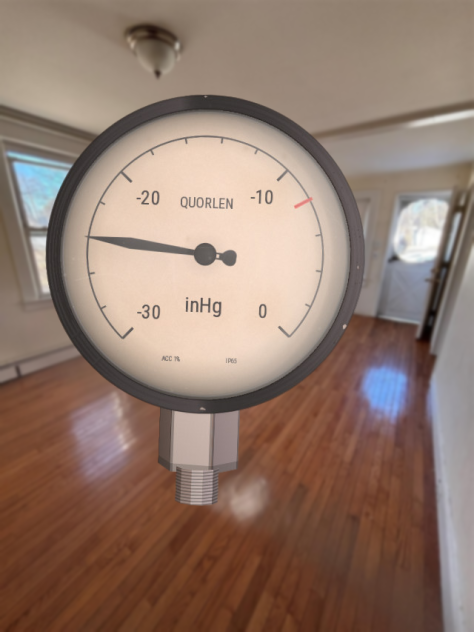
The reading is -24 inHg
